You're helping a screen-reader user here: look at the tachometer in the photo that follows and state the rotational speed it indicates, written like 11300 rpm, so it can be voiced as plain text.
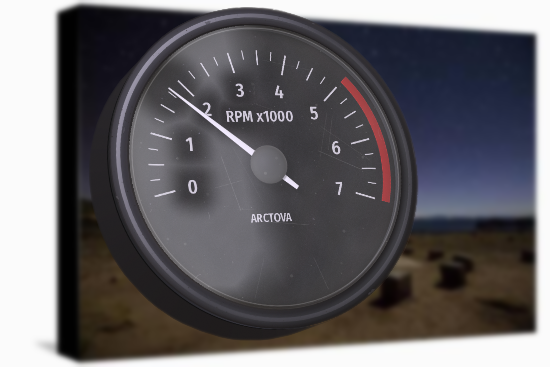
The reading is 1750 rpm
